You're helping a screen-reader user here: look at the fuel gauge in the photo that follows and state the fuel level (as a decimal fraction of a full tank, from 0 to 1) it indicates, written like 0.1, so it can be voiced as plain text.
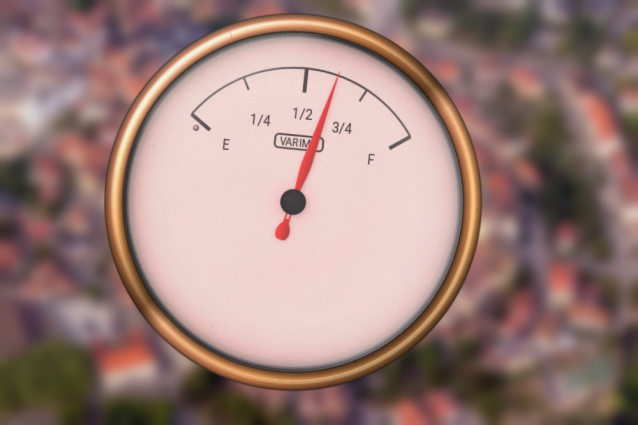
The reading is 0.625
